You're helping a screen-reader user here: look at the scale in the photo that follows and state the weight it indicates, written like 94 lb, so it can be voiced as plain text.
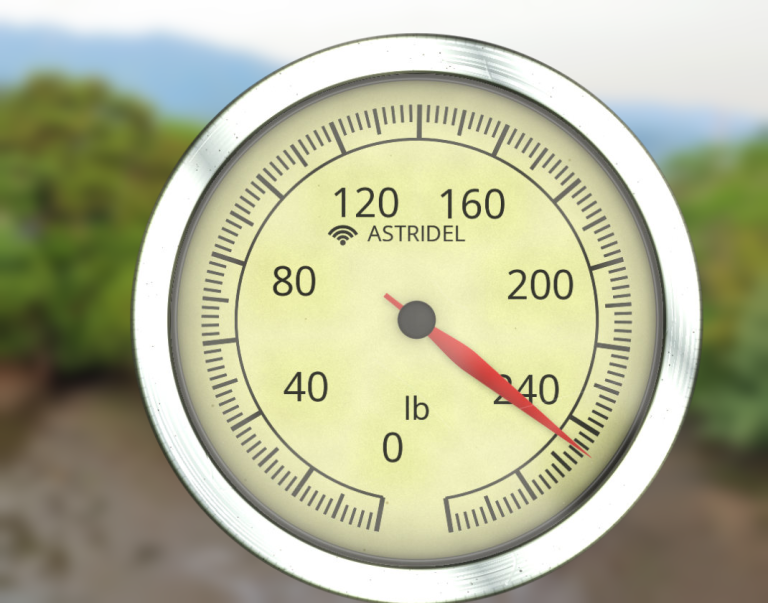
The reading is 245 lb
